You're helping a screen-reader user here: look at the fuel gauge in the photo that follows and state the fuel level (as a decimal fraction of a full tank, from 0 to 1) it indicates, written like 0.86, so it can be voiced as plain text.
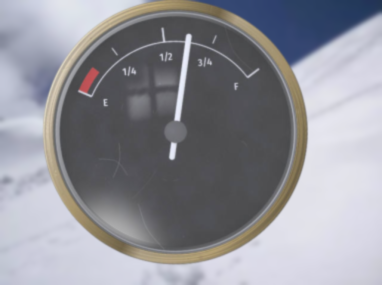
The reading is 0.625
